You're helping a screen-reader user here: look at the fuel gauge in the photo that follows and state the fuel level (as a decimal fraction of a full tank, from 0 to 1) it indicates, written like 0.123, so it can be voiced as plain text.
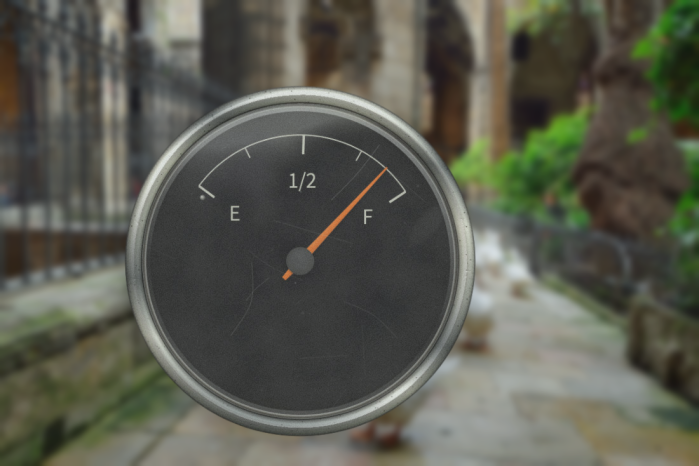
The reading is 0.875
